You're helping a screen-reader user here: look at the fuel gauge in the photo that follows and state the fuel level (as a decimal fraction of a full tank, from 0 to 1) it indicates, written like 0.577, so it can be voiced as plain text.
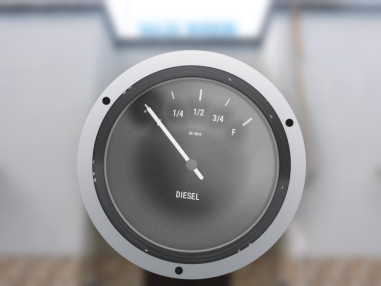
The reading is 0
